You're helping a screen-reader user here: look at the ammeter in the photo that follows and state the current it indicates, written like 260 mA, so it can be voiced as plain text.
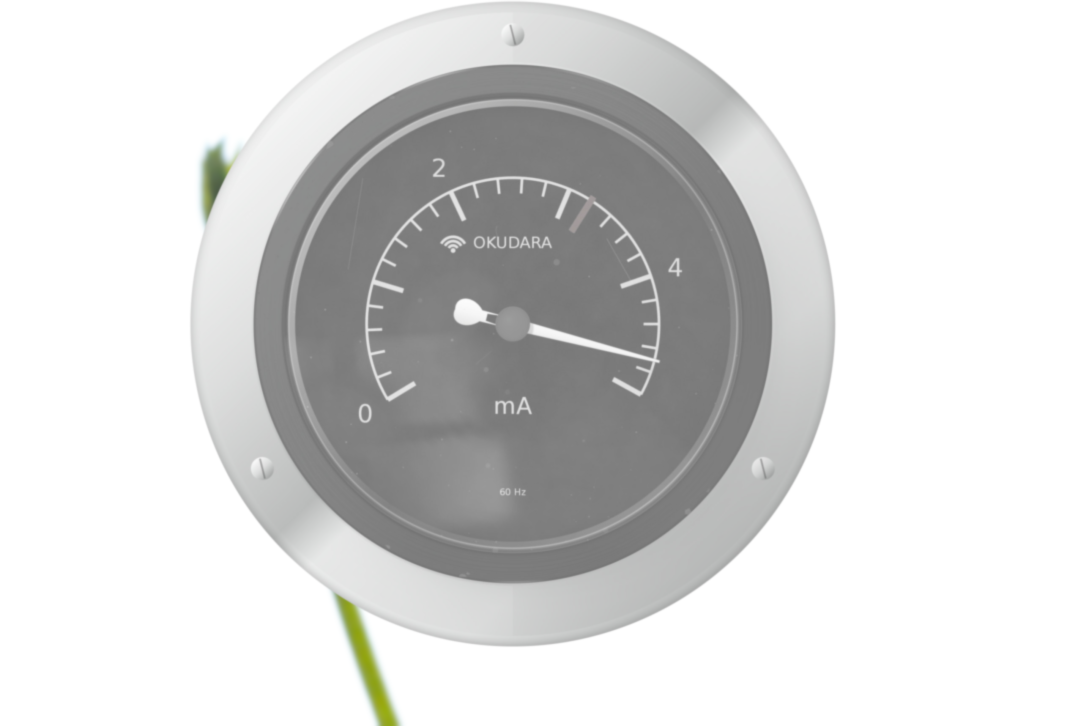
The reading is 4.7 mA
